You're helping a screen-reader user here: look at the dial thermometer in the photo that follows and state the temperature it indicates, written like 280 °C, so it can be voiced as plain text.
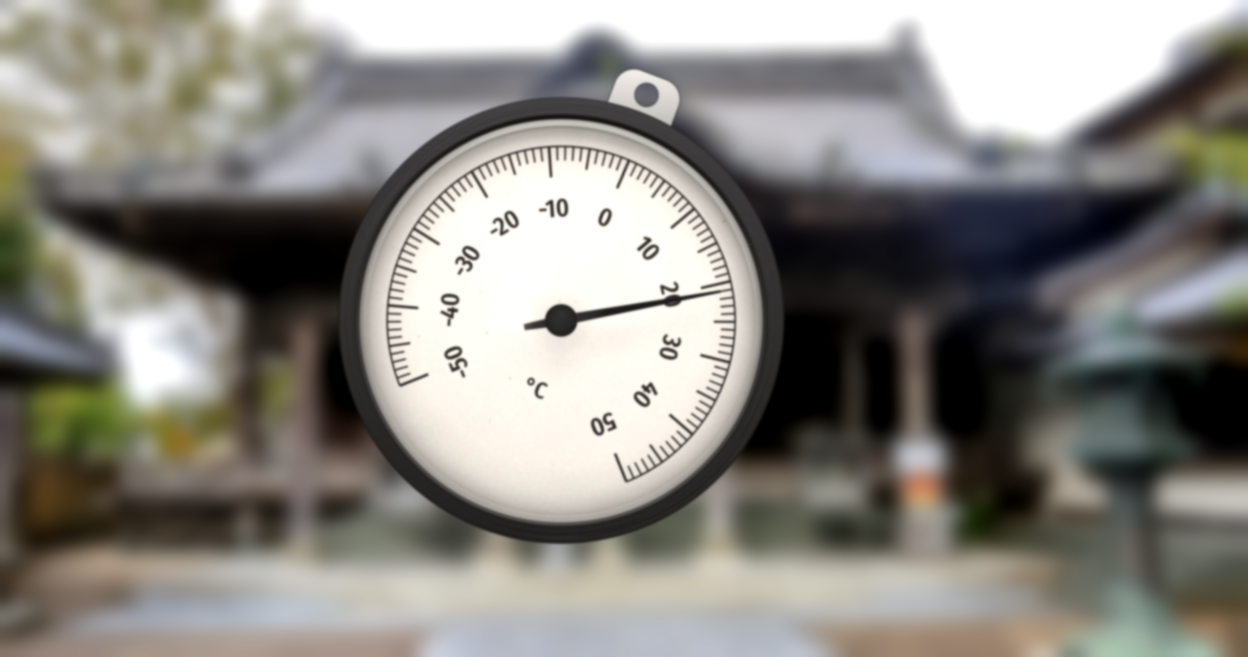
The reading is 21 °C
